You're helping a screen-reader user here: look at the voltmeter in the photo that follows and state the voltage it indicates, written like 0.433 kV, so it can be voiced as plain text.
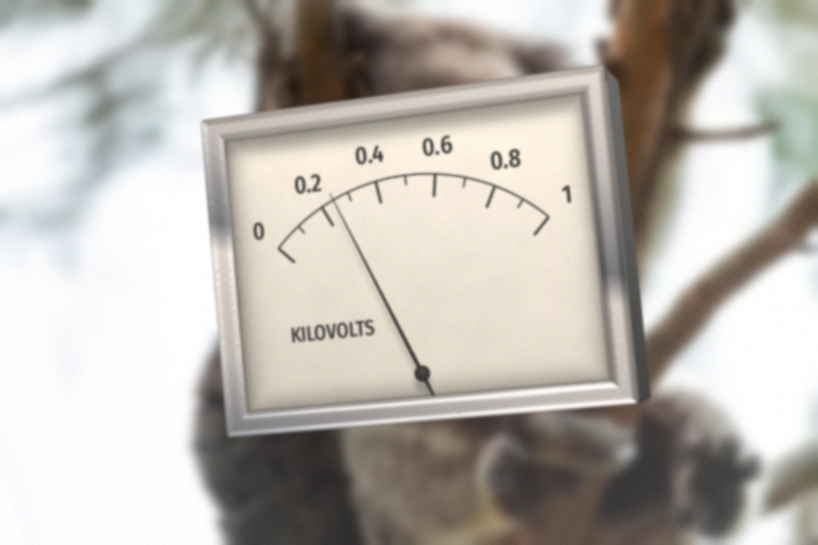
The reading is 0.25 kV
